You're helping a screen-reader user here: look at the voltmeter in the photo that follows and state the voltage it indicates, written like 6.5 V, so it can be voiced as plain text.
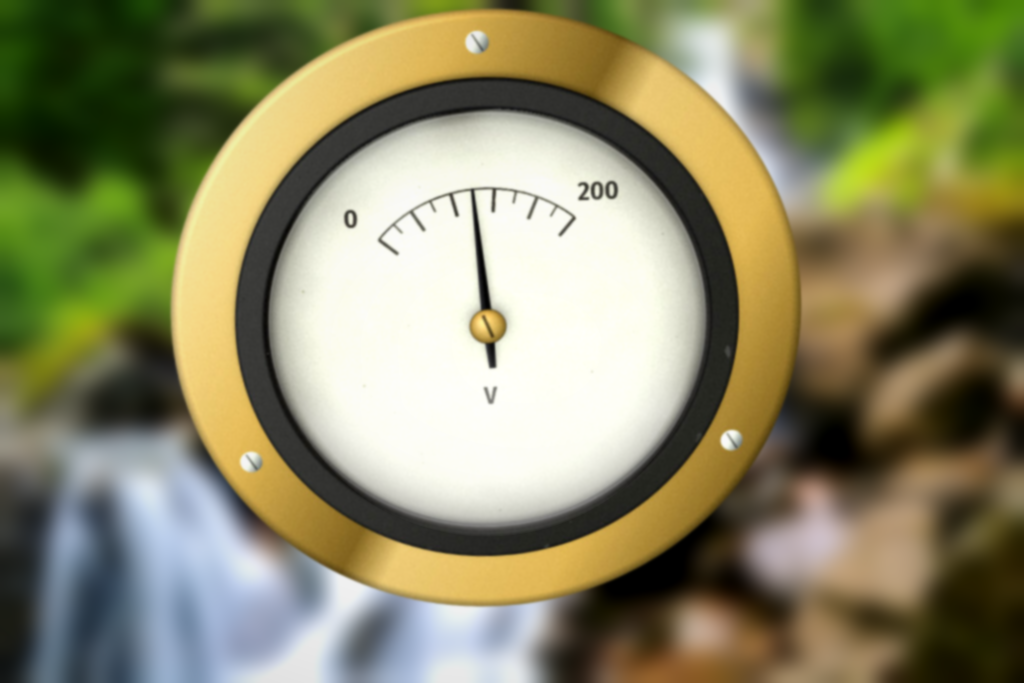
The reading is 100 V
